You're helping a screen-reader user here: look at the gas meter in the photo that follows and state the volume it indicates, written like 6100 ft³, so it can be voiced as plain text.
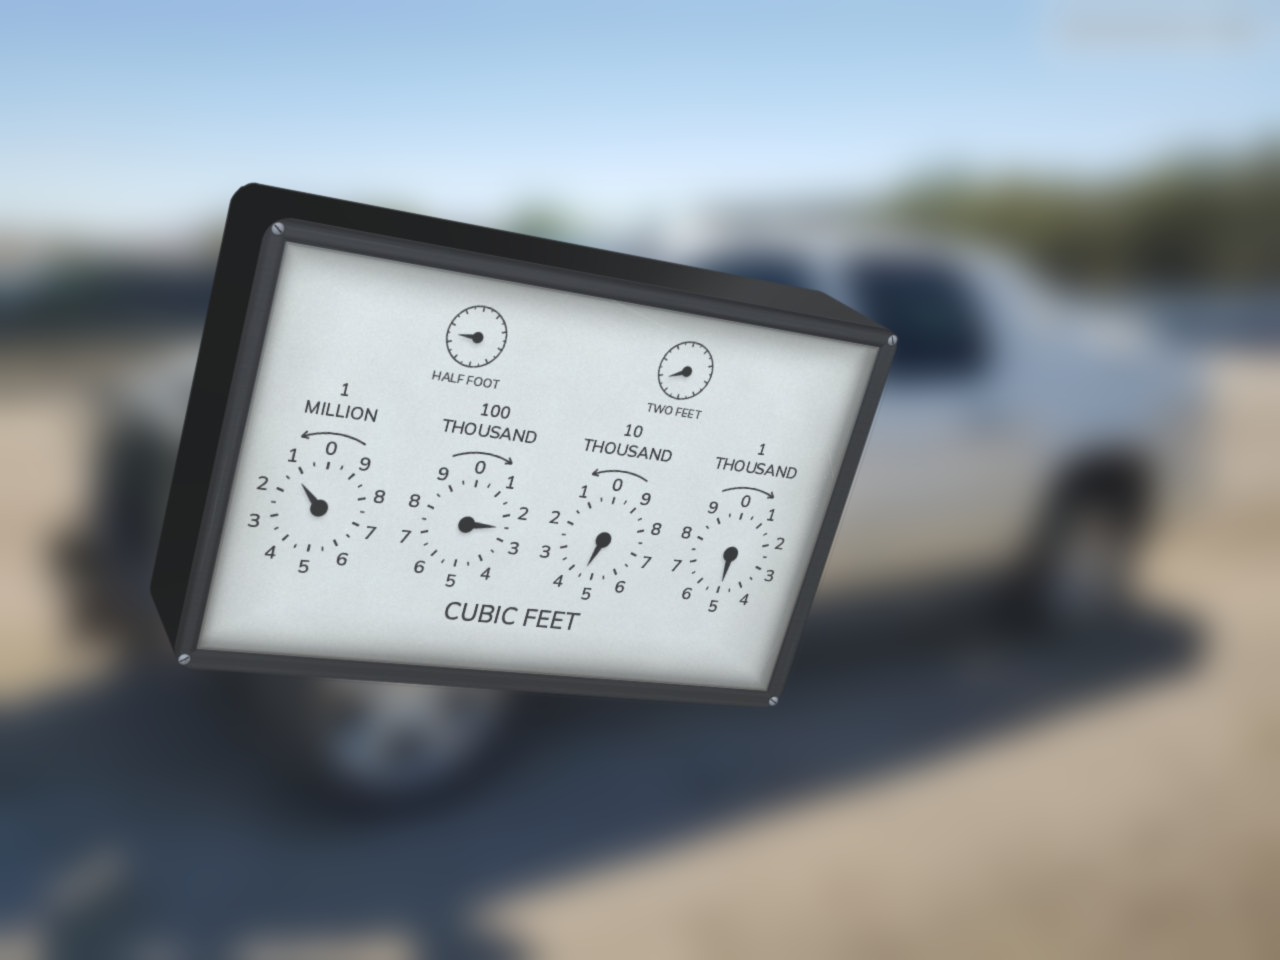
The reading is 124500 ft³
